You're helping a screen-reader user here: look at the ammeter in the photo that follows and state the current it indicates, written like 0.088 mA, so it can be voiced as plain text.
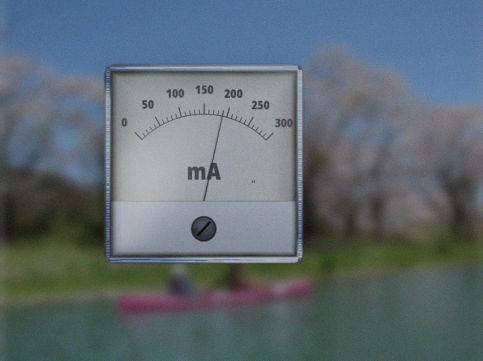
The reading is 190 mA
